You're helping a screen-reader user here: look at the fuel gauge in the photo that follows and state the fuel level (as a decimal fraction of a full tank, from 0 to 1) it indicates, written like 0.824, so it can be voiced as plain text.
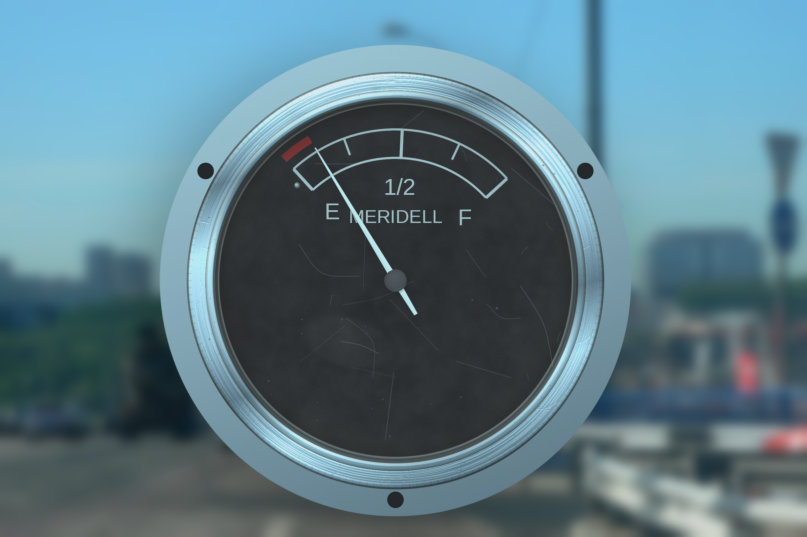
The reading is 0.125
